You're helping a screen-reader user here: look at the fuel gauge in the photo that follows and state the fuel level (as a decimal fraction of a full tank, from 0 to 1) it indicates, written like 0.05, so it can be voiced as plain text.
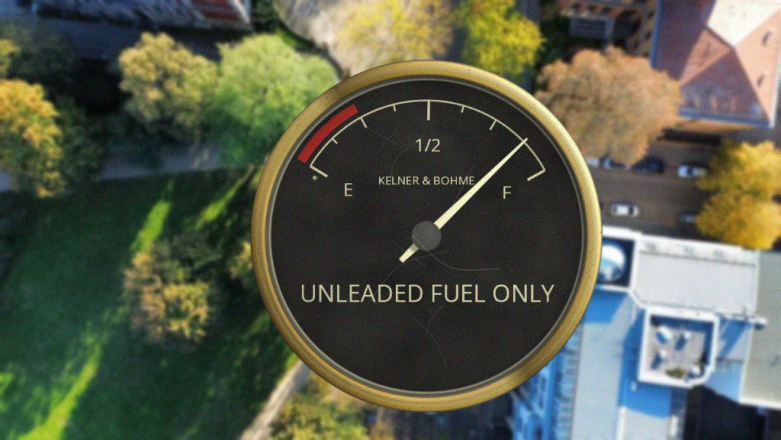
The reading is 0.875
